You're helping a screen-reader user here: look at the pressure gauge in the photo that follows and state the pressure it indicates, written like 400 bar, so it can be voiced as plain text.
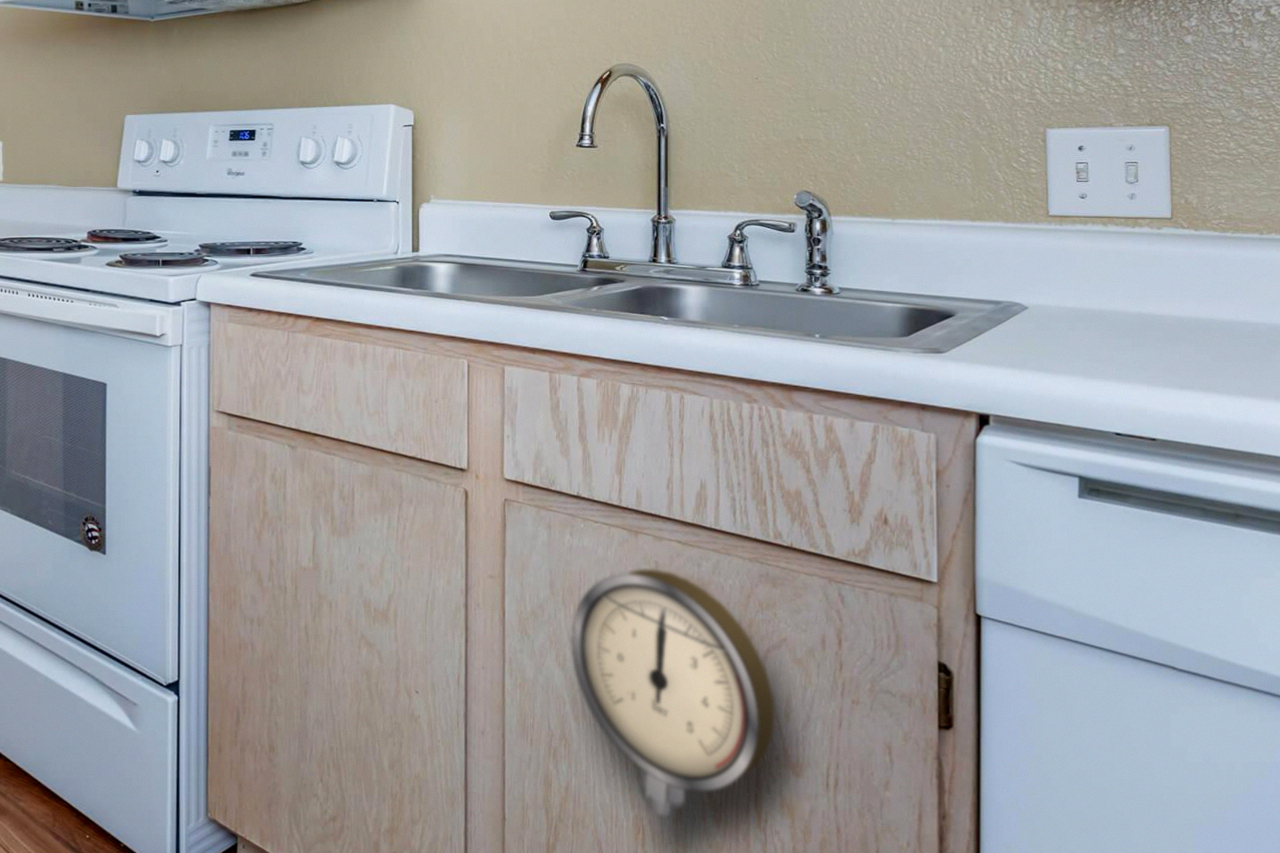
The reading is 2 bar
